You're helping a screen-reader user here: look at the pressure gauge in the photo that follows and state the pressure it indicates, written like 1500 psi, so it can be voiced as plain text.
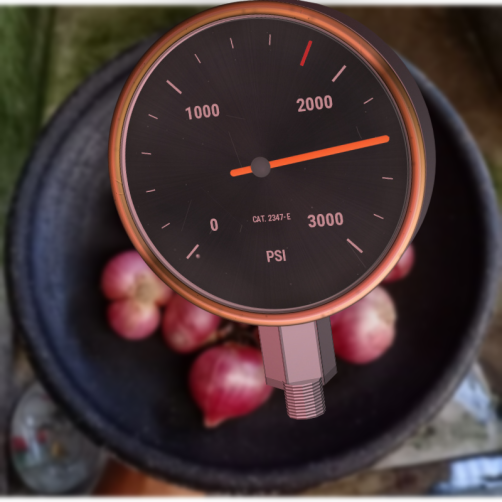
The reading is 2400 psi
